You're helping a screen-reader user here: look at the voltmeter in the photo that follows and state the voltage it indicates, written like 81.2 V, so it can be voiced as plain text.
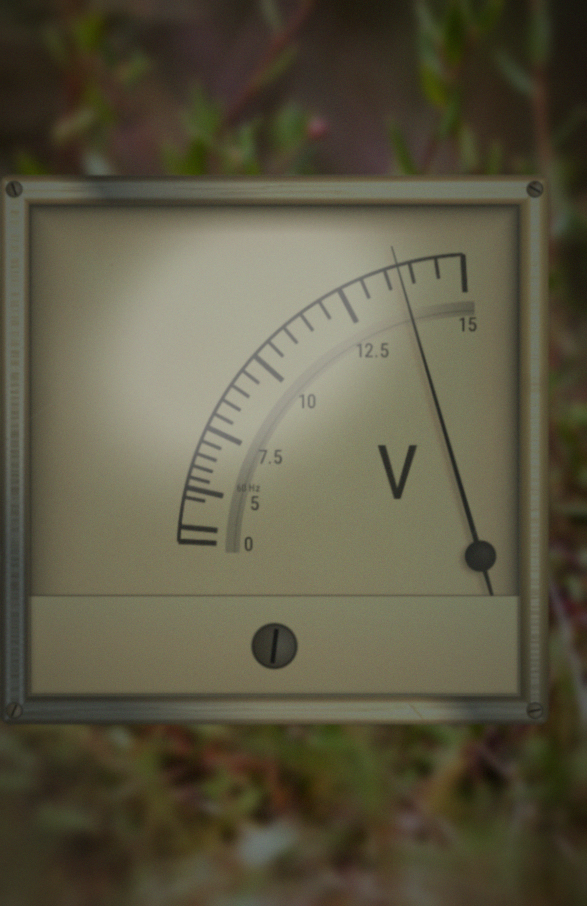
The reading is 13.75 V
